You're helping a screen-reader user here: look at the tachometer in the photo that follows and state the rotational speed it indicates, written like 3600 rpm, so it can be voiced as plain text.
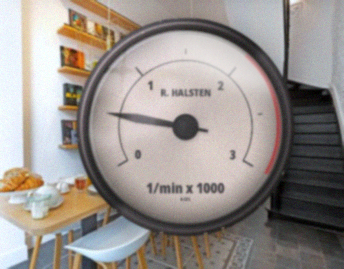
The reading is 500 rpm
